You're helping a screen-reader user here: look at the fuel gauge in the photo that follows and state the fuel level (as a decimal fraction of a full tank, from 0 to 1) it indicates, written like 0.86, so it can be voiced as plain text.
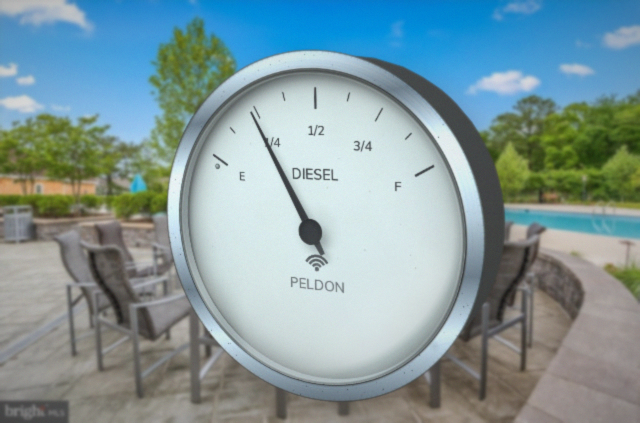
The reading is 0.25
